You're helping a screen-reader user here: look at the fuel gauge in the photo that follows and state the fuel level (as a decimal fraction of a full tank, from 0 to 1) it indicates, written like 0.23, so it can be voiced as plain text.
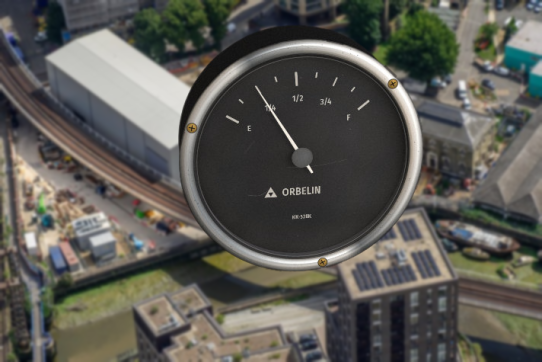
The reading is 0.25
